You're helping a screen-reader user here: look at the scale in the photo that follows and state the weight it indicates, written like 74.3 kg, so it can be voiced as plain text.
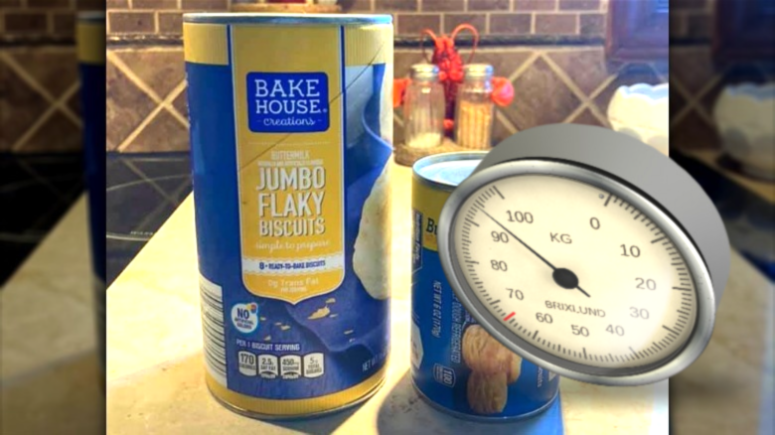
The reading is 95 kg
